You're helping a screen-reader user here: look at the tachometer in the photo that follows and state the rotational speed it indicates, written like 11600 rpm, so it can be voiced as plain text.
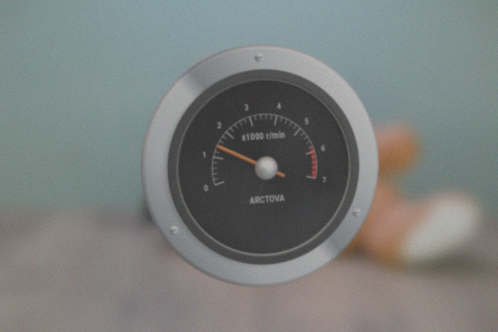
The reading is 1400 rpm
